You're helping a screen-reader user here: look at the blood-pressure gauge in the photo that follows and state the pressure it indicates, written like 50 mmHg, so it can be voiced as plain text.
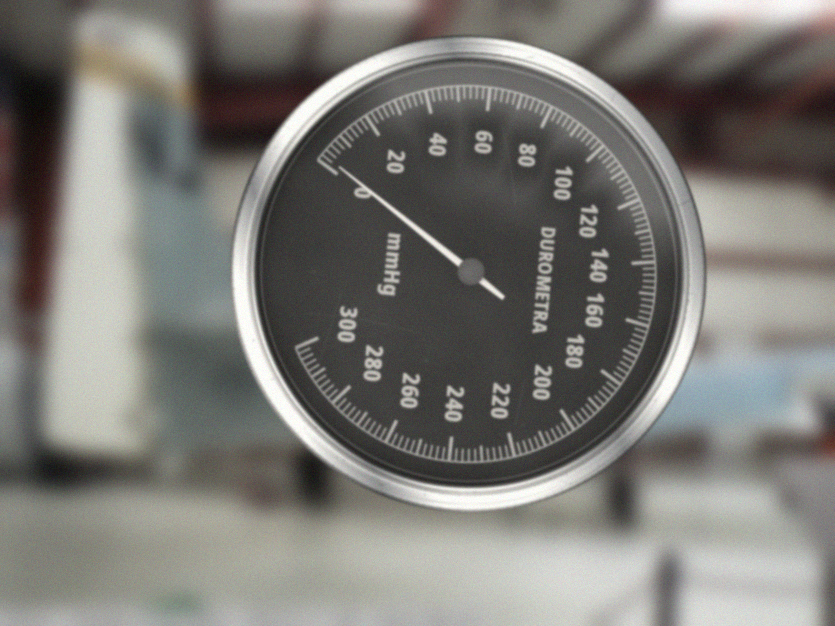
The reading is 2 mmHg
